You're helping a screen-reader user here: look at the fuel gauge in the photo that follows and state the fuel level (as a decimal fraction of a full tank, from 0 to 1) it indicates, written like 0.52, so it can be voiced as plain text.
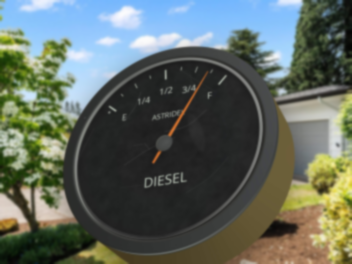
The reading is 0.875
